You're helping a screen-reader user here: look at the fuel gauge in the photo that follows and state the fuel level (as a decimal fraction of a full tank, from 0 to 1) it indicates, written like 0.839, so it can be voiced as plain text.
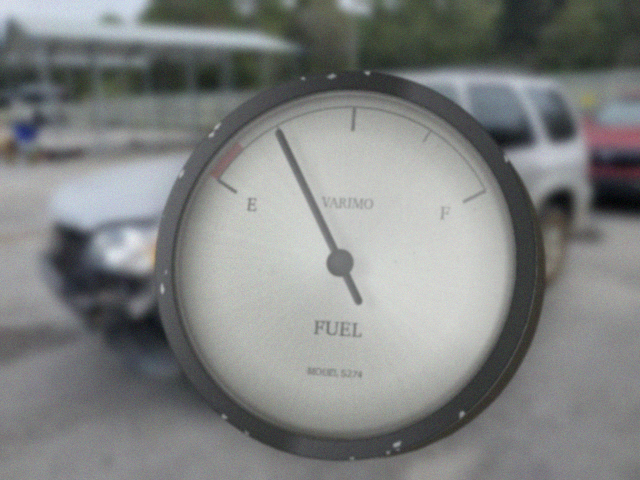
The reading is 0.25
